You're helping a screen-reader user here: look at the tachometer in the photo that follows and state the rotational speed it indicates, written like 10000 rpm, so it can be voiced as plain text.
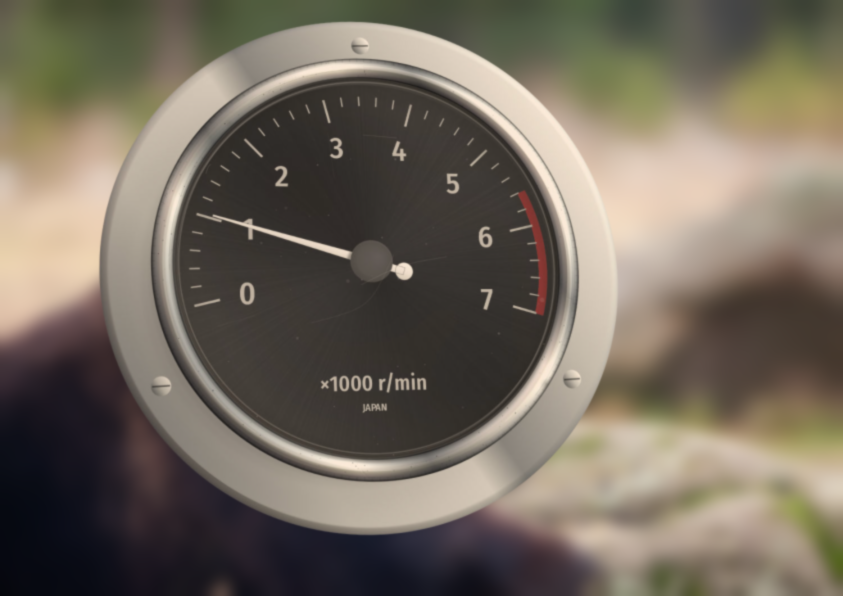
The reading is 1000 rpm
